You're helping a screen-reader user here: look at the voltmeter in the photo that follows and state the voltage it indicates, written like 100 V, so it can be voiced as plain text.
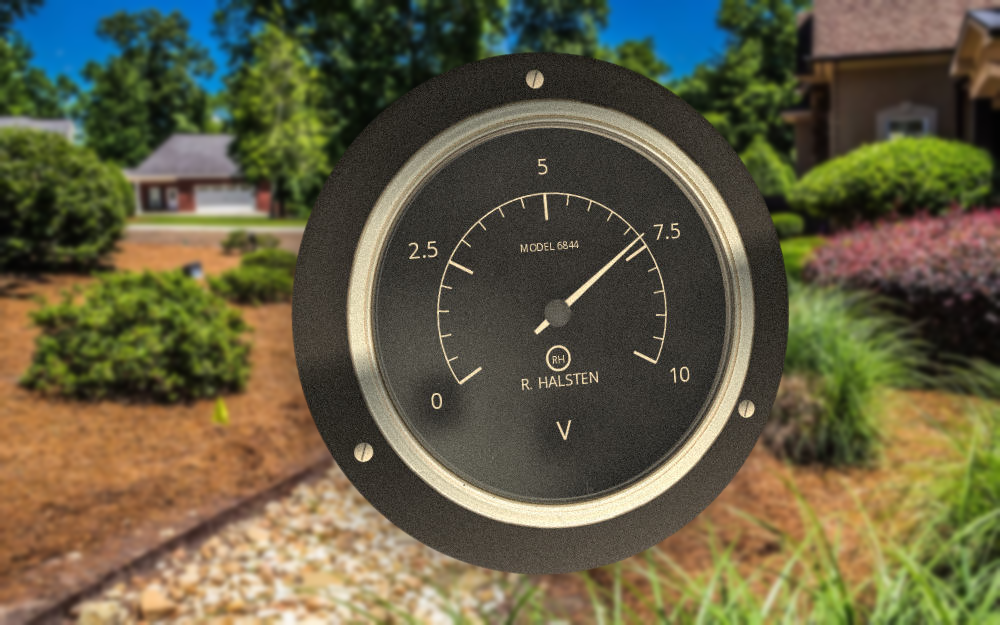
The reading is 7.25 V
